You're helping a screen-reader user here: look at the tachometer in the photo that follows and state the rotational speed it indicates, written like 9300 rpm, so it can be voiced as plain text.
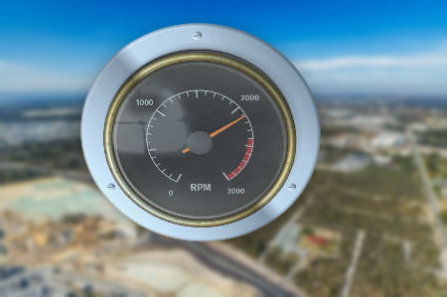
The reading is 2100 rpm
